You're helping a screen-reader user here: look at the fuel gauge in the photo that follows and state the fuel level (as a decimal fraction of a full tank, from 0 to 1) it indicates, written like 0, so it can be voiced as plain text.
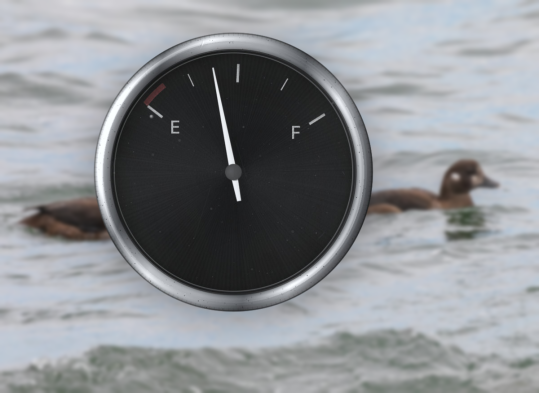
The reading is 0.375
